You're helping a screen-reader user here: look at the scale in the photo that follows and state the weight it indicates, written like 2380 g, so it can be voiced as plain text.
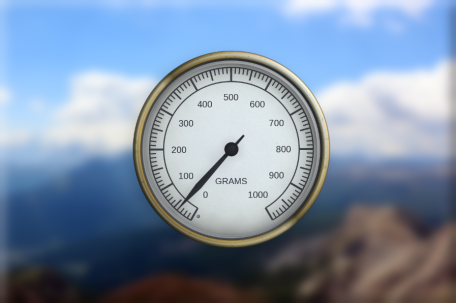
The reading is 40 g
